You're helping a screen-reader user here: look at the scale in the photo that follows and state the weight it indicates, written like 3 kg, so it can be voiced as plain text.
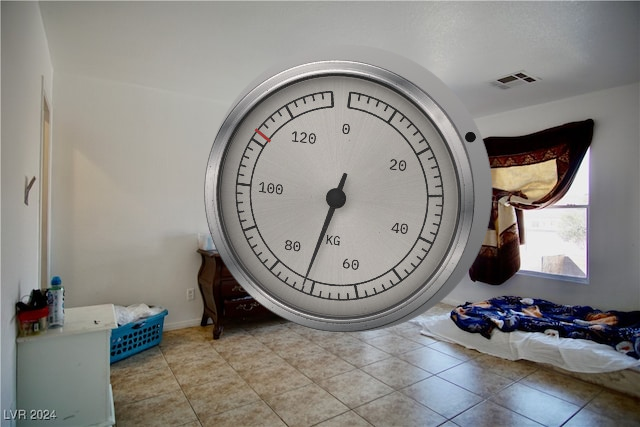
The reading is 72 kg
